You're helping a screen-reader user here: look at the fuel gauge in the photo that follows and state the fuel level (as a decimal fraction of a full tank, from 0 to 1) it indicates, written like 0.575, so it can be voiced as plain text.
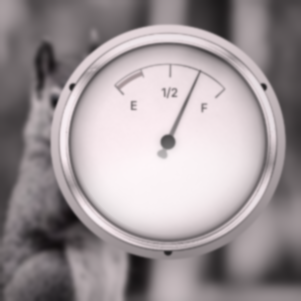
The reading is 0.75
